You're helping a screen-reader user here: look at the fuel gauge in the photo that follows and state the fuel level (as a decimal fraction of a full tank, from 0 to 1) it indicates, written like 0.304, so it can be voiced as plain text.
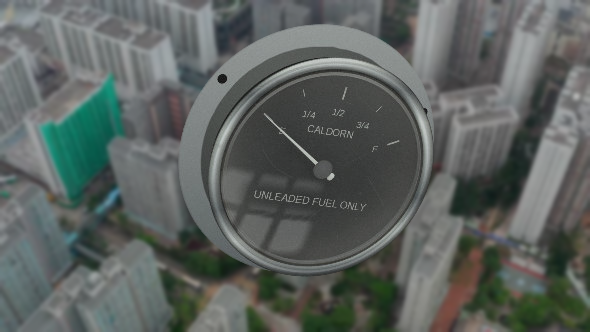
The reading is 0
